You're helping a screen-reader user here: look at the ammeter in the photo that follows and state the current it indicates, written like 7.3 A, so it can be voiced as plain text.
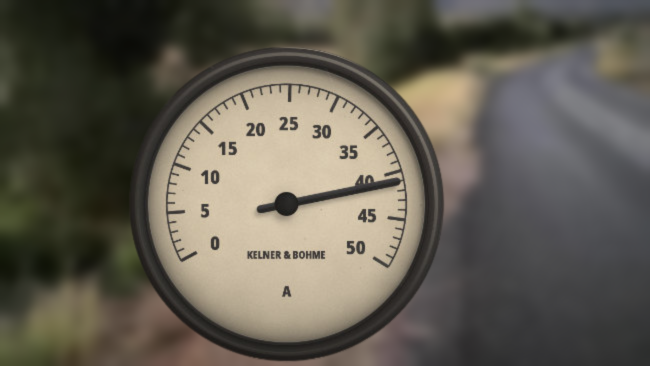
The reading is 41 A
